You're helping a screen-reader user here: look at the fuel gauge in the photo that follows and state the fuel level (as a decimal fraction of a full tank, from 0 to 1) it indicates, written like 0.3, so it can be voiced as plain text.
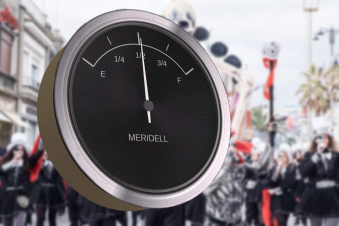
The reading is 0.5
